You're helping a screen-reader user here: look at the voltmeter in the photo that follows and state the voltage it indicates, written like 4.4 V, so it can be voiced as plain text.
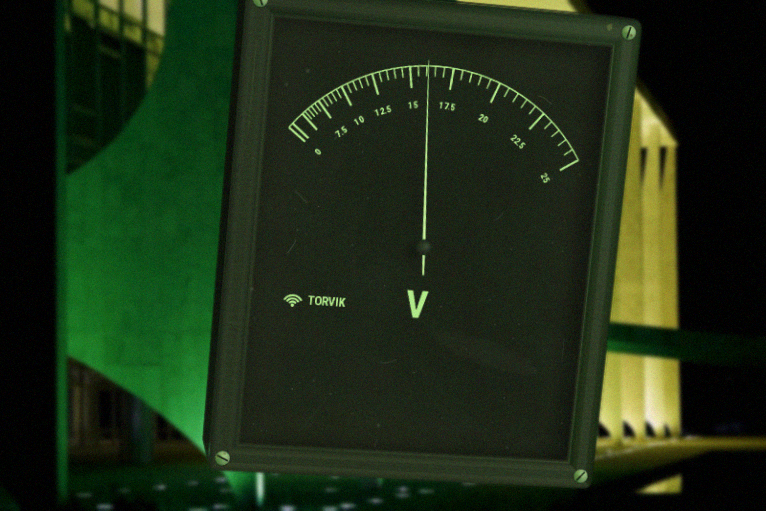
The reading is 16 V
